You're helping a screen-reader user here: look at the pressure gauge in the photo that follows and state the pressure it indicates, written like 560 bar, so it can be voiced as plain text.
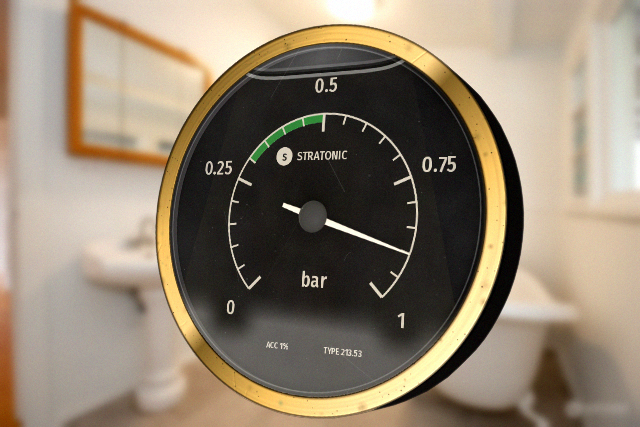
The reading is 0.9 bar
